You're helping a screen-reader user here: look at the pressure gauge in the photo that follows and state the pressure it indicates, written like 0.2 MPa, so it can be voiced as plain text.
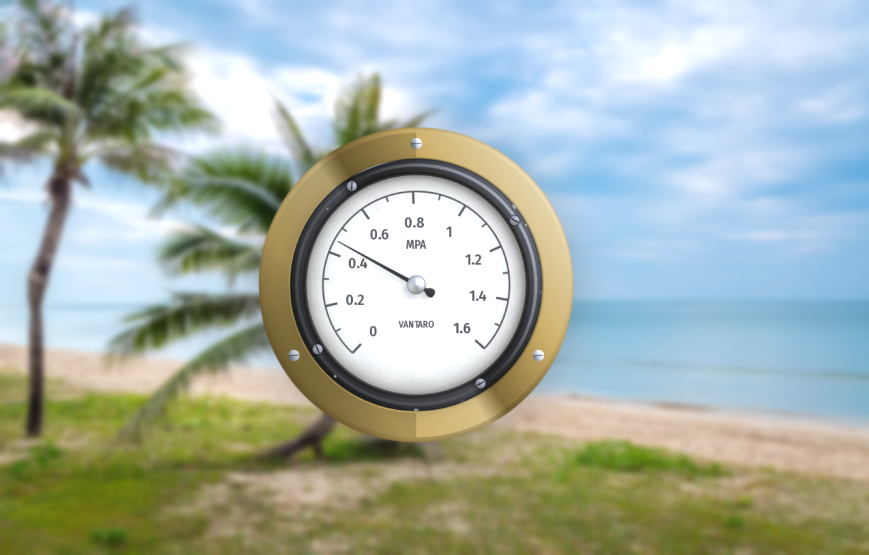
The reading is 0.45 MPa
